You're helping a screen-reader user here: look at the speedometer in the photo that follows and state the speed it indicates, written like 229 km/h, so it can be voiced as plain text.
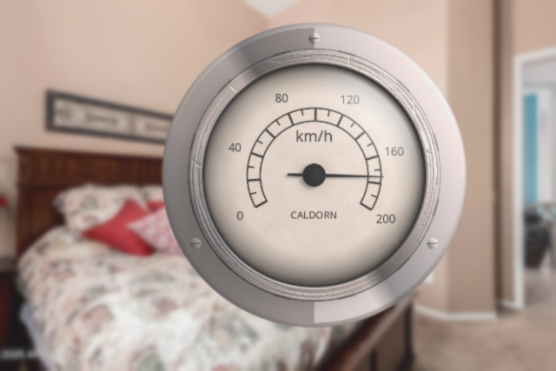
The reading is 175 km/h
